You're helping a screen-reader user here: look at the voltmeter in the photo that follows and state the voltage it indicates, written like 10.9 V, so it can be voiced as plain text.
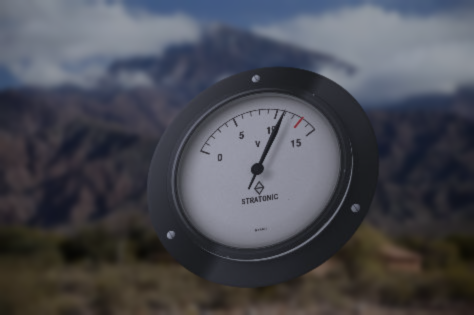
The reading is 11 V
